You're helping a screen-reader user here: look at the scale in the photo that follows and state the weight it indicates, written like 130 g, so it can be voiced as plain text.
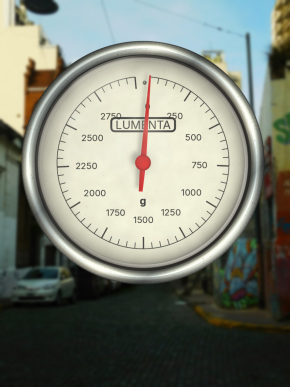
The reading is 0 g
